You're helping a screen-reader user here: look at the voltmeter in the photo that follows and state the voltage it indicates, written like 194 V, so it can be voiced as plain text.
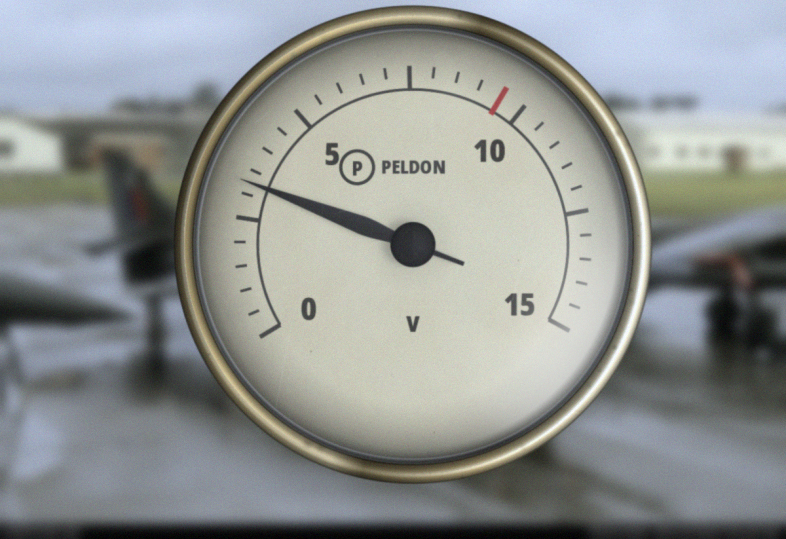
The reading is 3.25 V
